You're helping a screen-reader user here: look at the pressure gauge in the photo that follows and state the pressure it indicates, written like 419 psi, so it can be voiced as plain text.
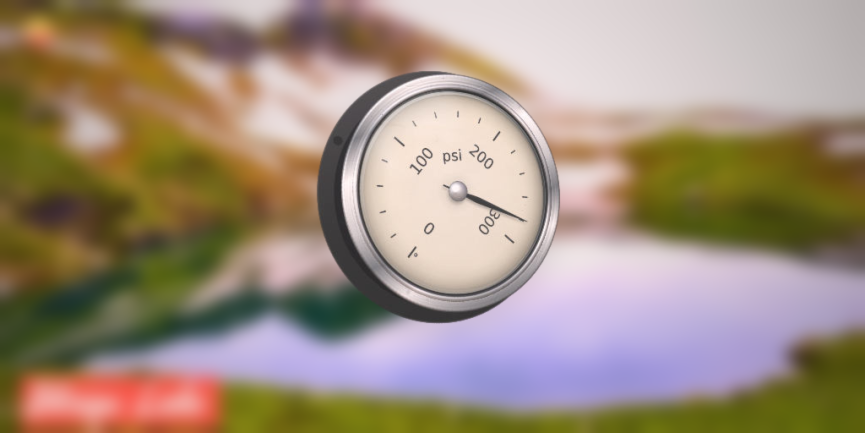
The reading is 280 psi
